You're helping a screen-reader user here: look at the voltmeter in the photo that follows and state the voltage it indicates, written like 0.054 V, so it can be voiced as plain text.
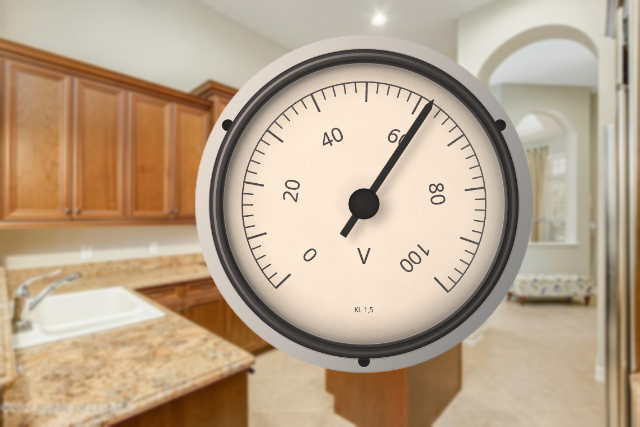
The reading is 62 V
